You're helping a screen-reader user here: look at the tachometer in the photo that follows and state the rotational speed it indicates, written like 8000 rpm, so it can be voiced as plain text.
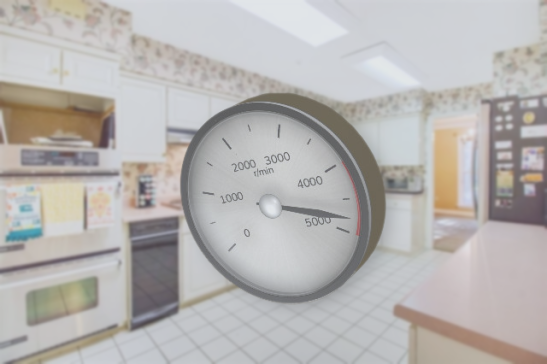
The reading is 4750 rpm
